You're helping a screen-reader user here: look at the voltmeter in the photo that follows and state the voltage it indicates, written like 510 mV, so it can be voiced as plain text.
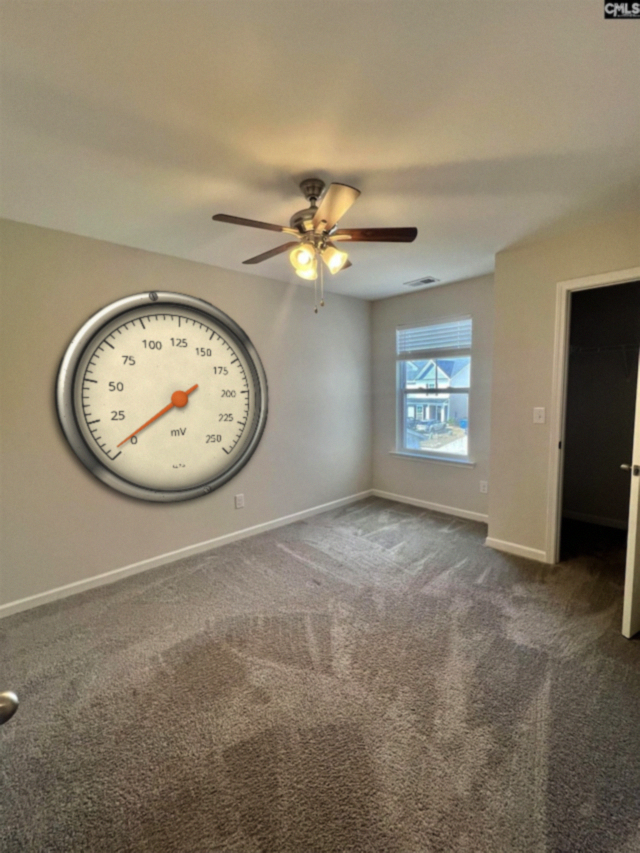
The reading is 5 mV
